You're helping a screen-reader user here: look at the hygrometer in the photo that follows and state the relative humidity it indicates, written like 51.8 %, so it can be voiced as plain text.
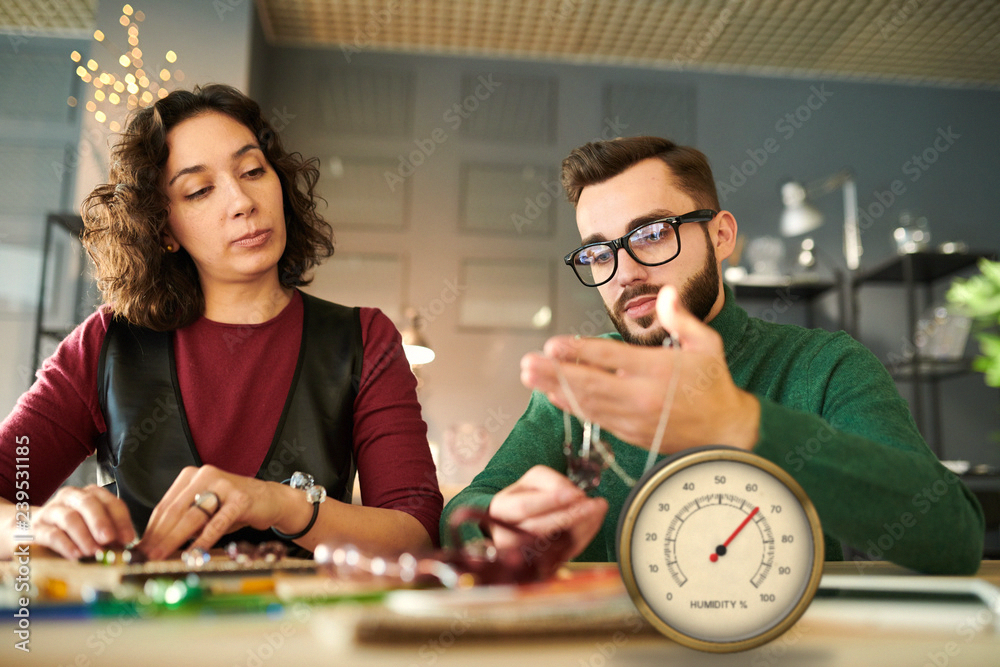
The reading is 65 %
